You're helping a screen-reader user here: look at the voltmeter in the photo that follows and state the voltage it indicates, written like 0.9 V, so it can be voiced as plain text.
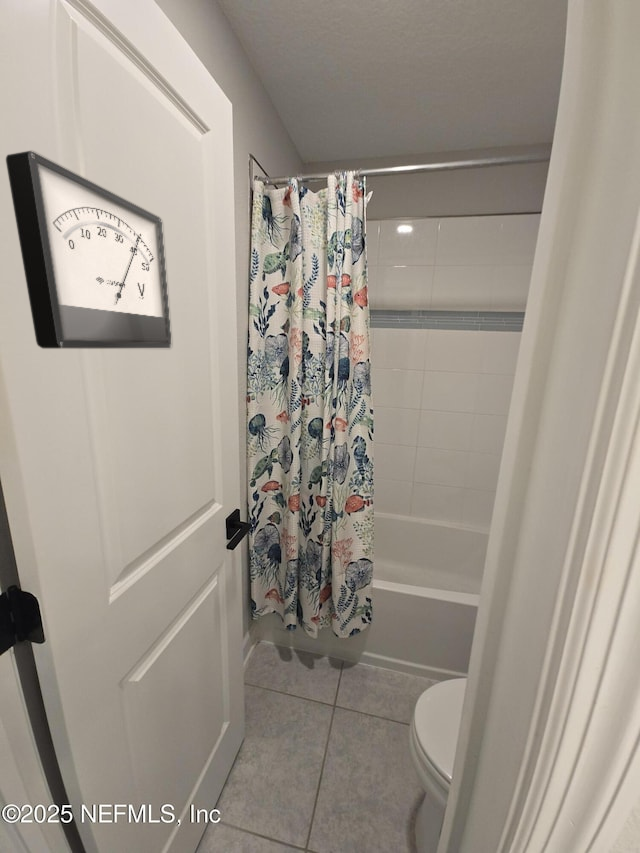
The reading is 40 V
